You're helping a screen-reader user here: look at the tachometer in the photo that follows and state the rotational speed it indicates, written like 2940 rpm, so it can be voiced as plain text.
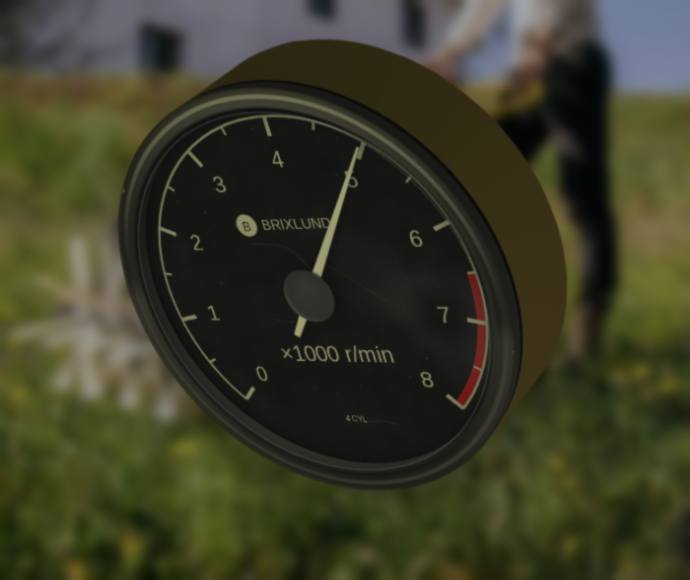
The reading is 5000 rpm
